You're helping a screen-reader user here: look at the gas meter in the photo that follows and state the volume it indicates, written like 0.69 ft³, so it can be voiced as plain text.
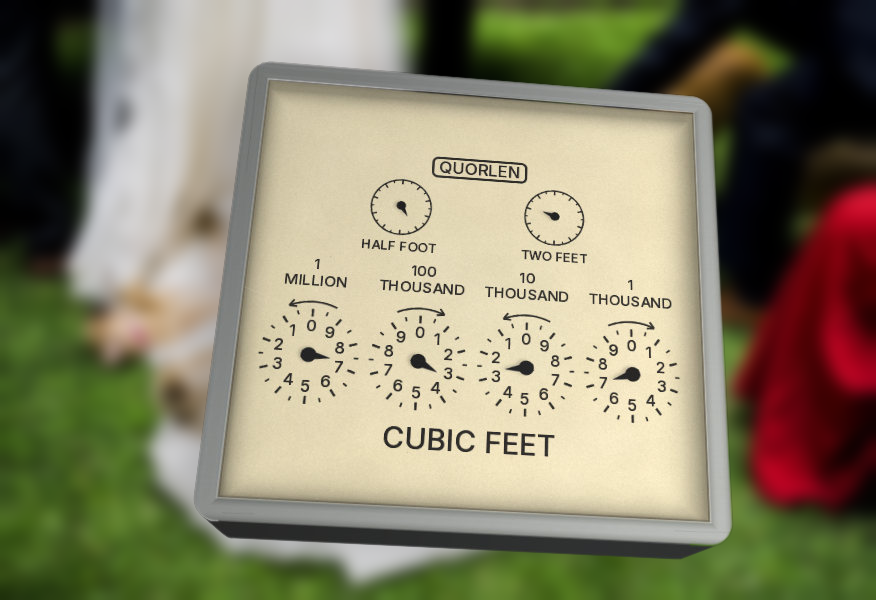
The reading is 732700 ft³
